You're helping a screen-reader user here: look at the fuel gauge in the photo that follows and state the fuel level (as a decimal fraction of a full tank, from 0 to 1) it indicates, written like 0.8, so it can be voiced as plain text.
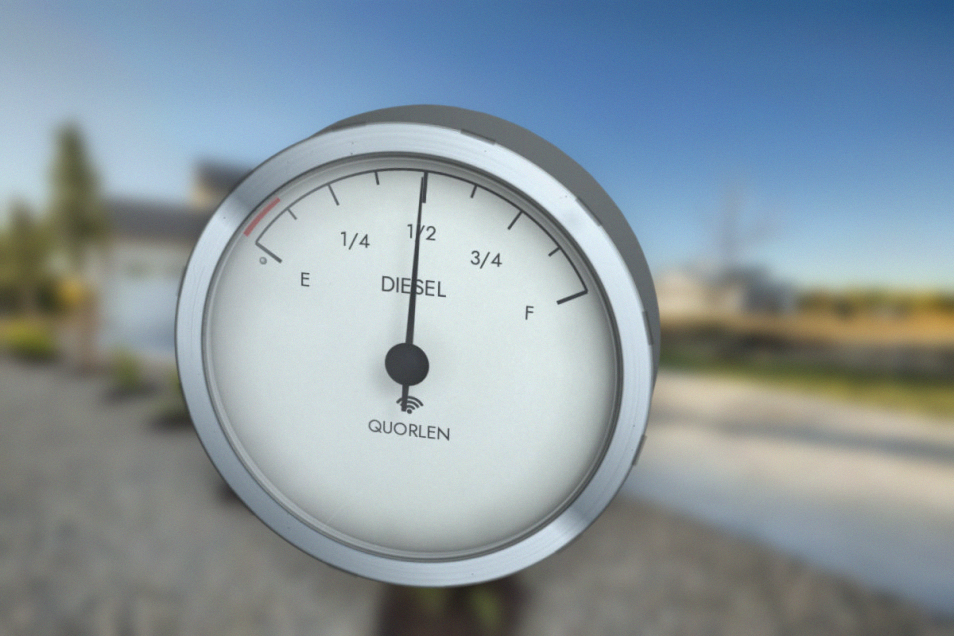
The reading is 0.5
